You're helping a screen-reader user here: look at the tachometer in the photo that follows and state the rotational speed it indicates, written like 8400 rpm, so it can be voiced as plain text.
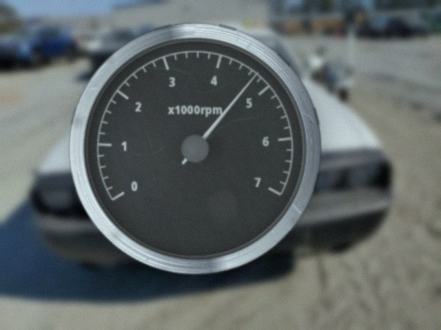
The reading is 4700 rpm
